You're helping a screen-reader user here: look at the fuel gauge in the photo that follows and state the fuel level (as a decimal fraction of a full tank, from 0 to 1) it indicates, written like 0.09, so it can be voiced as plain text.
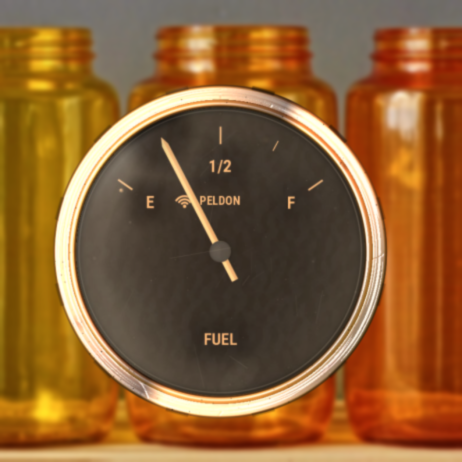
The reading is 0.25
